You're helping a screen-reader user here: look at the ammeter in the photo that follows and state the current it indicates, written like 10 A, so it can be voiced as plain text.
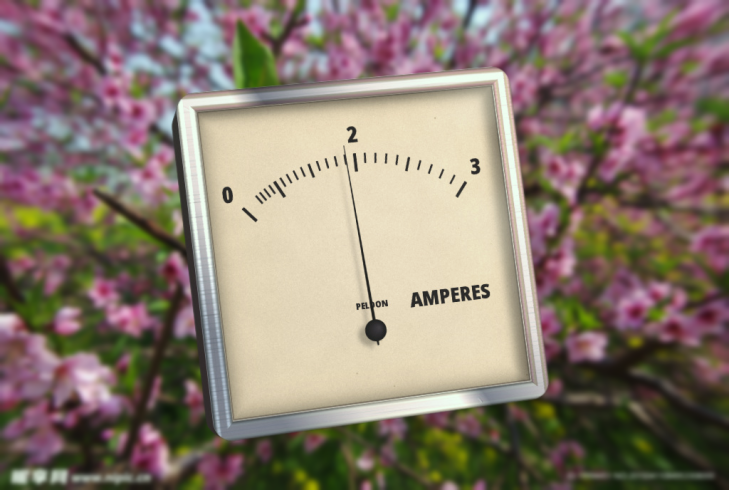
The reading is 1.9 A
